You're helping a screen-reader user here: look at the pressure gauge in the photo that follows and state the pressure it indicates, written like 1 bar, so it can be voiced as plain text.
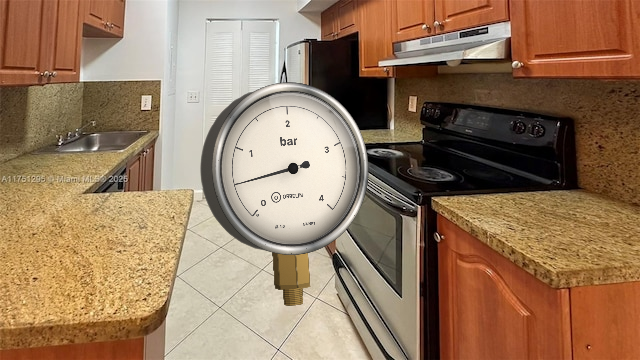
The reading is 0.5 bar
